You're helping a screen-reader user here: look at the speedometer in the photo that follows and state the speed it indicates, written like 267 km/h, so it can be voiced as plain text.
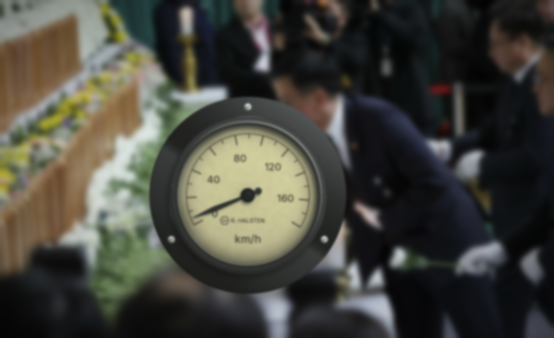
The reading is 5 km/h
